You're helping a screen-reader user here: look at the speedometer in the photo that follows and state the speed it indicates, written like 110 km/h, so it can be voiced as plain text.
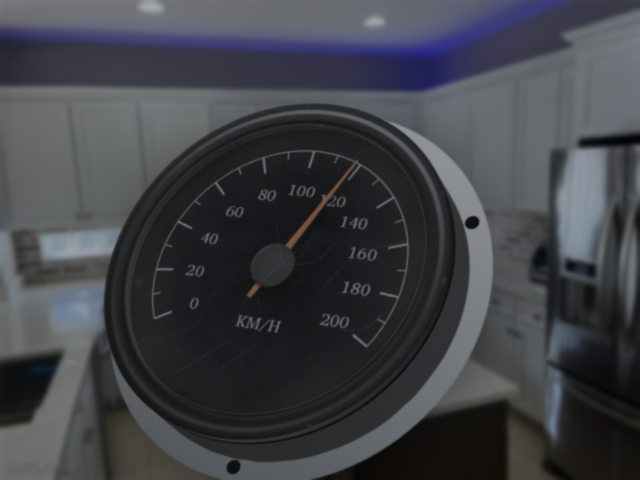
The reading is 120 km/h
